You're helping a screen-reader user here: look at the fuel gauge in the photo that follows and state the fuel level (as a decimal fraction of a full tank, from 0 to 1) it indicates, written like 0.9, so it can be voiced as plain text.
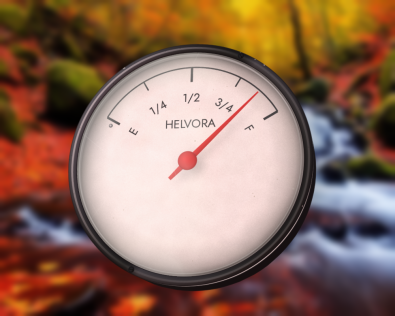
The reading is 0.875
